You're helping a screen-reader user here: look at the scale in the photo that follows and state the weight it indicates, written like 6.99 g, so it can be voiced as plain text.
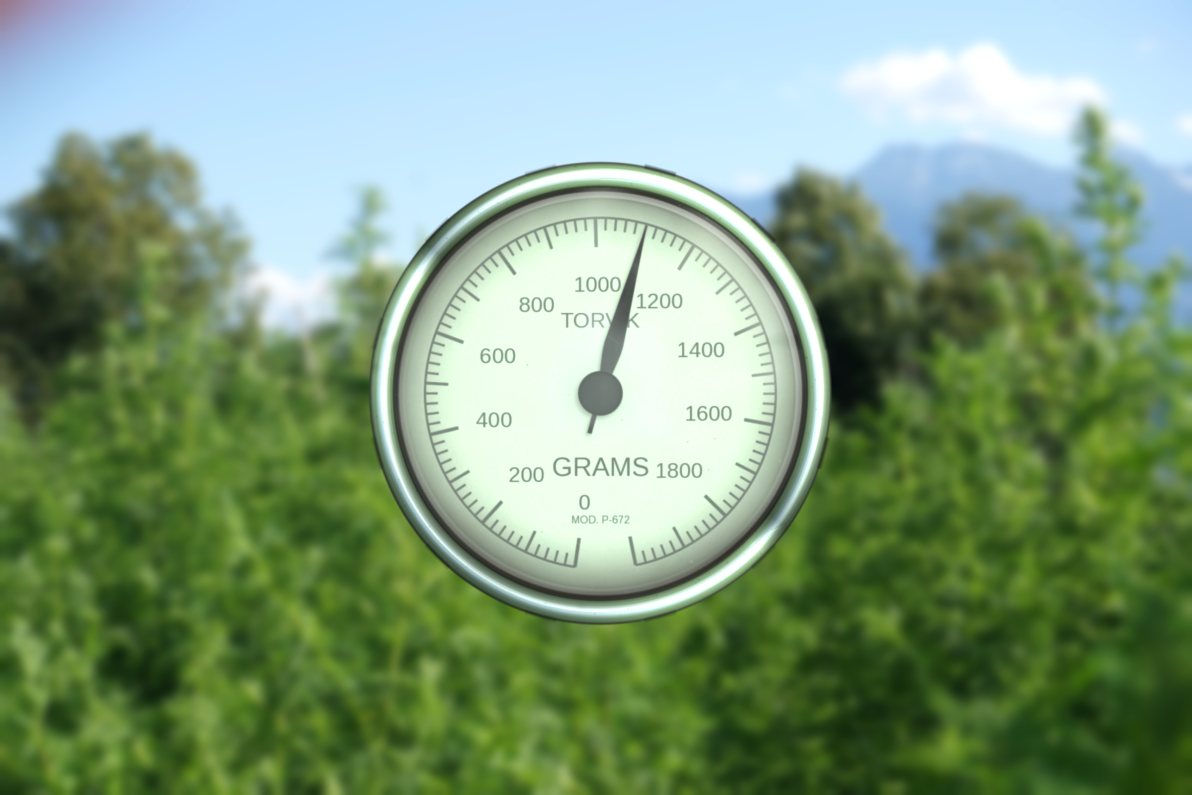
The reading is 1100 g
